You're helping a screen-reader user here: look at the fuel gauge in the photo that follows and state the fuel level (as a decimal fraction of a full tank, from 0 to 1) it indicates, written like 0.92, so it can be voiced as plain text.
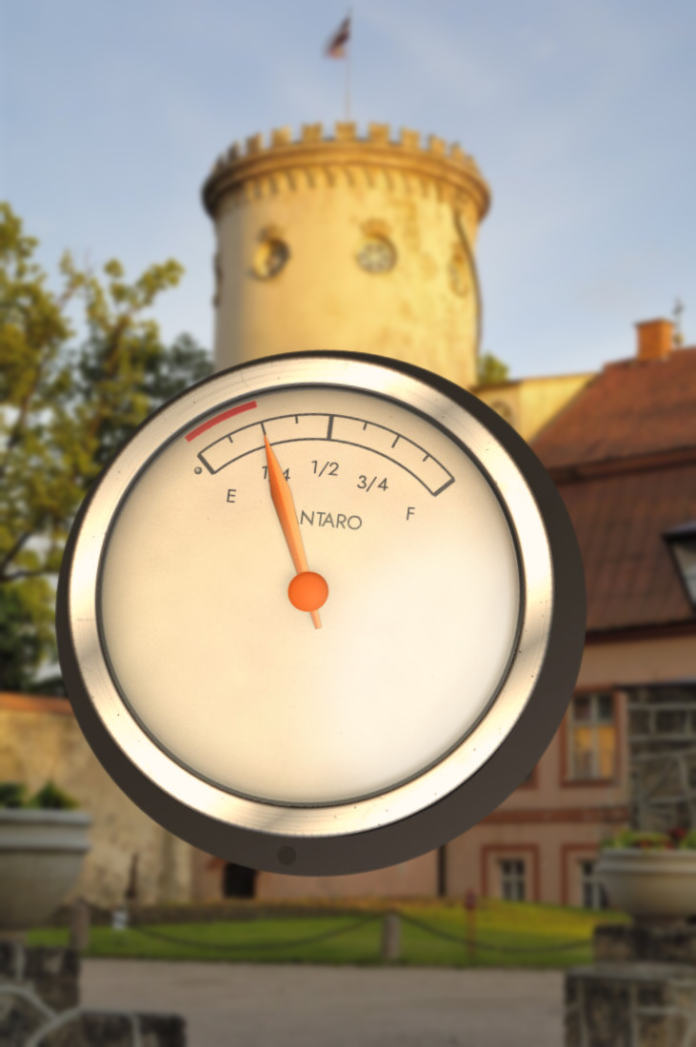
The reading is 0.25
